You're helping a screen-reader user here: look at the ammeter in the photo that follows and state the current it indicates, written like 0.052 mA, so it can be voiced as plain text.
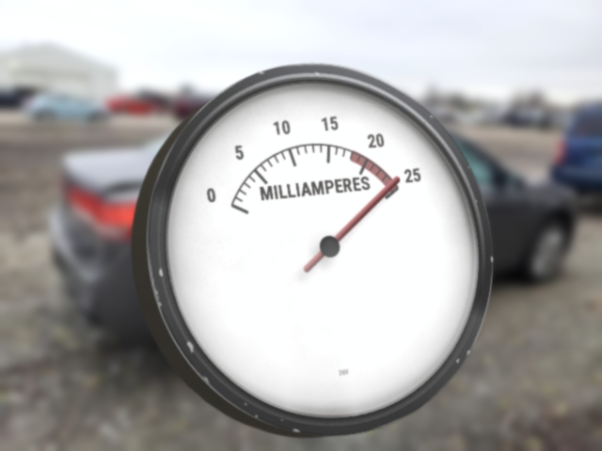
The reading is 24 mA
